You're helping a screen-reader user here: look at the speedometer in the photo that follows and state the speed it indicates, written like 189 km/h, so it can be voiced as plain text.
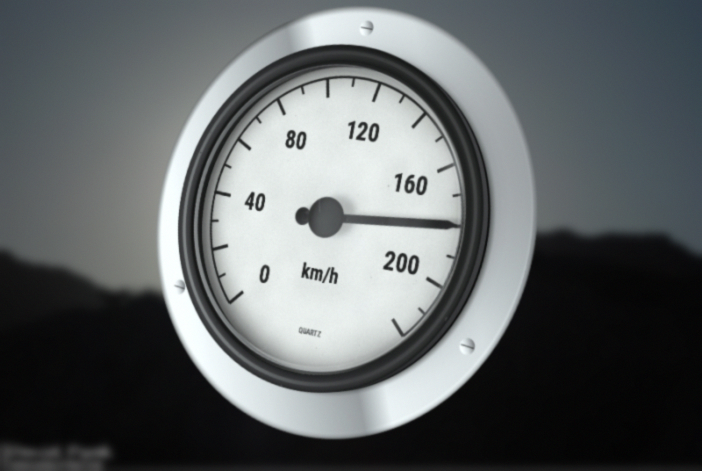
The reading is 180 km/h
